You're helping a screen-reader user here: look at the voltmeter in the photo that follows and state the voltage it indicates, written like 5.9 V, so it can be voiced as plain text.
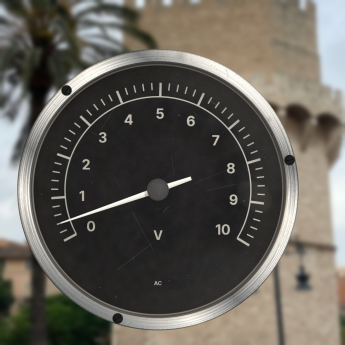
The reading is 0.4 V
